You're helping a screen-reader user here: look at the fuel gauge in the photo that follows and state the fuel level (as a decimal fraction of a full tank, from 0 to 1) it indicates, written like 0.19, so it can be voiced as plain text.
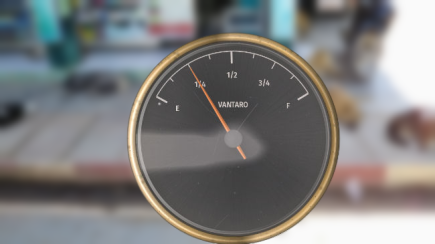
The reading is 0.25
